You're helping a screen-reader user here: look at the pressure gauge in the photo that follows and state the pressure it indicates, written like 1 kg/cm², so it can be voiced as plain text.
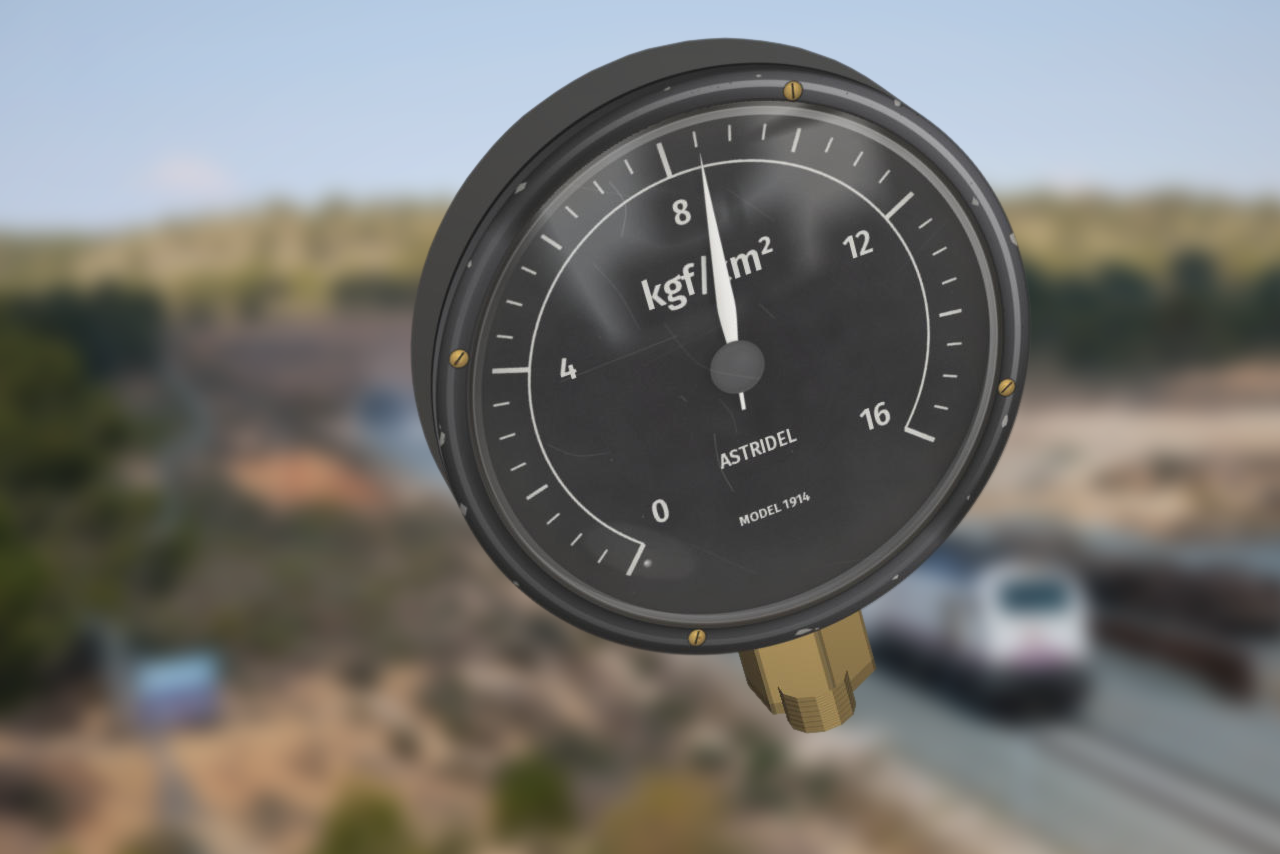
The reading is 8.5 kg/cm²
